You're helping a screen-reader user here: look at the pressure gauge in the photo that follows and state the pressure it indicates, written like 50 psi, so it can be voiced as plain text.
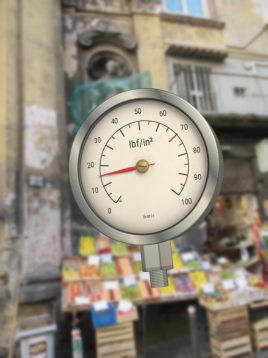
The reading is 15 psi
